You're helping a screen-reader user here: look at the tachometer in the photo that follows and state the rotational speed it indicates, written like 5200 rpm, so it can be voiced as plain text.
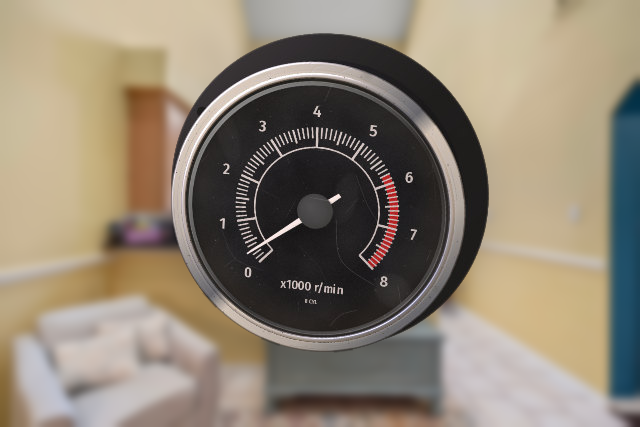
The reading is 300 rpm
